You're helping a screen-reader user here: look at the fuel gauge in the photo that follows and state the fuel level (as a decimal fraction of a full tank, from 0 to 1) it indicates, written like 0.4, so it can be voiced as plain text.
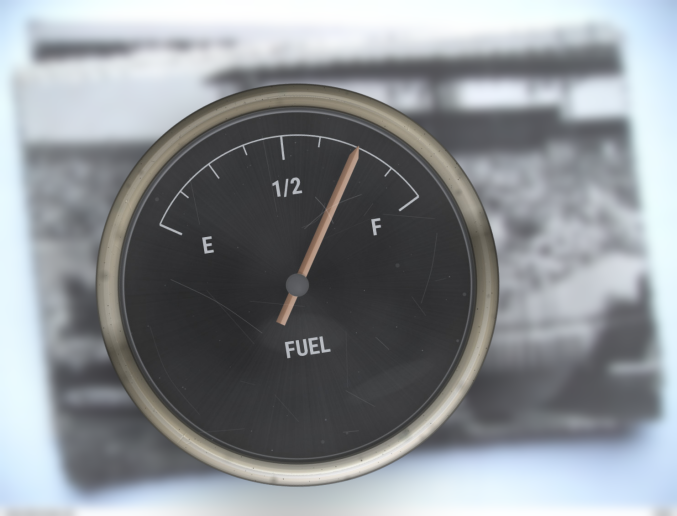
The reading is 0.75
